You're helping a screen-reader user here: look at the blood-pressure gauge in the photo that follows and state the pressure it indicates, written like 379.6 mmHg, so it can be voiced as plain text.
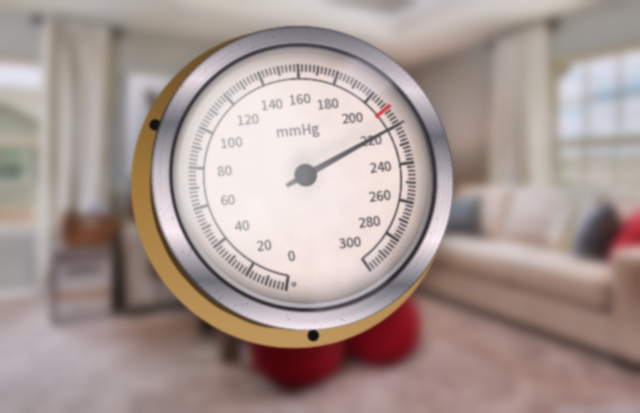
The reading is 220 mmHg
